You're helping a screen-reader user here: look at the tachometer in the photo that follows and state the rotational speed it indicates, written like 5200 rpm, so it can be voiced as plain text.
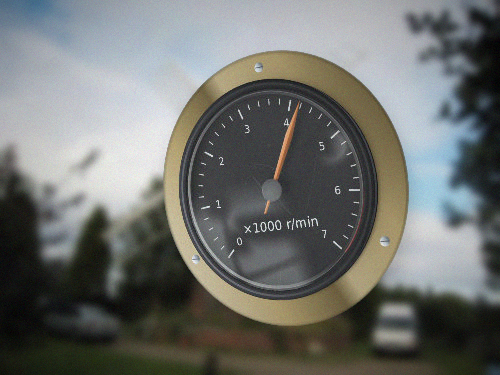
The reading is 4200 rpm
